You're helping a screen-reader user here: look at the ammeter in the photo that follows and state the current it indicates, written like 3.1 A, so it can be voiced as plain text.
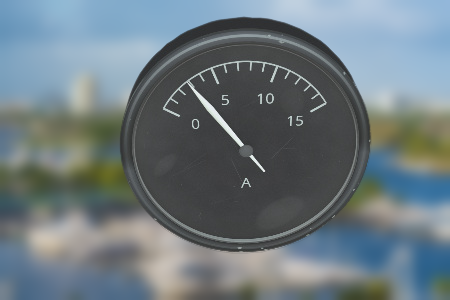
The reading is 3 A
